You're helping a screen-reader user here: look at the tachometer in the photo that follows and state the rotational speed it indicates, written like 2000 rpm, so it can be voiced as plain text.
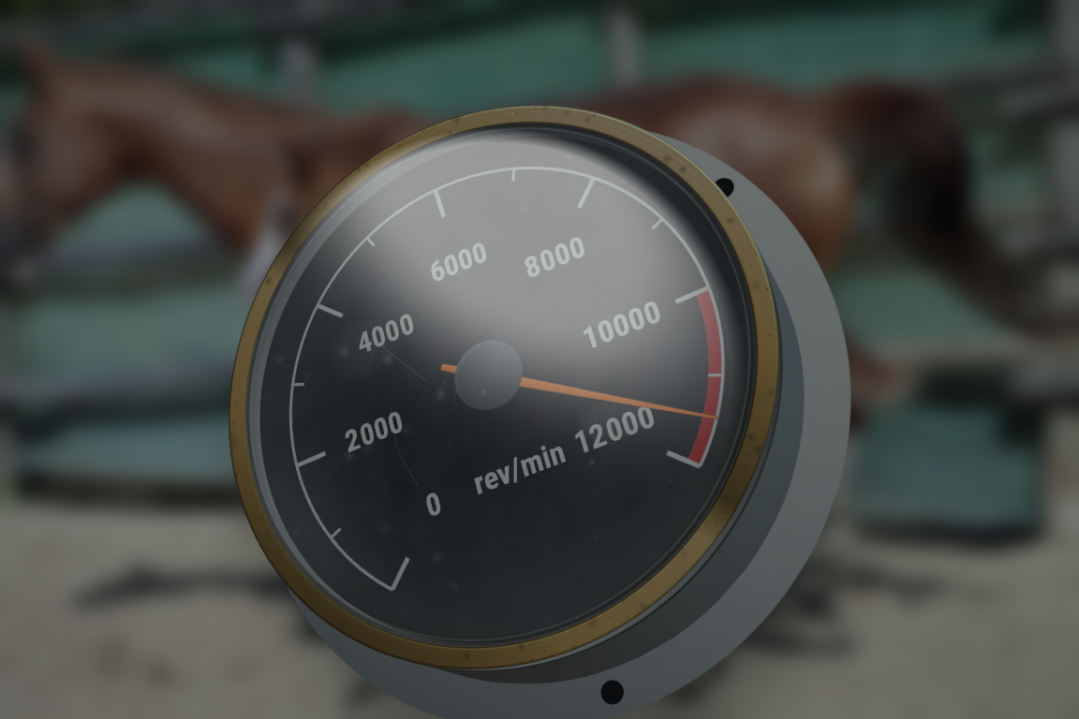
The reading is 11500 rpm
